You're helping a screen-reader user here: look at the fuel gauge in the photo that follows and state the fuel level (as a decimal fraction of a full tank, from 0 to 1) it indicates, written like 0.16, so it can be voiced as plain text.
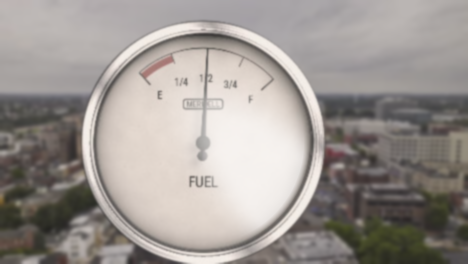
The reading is 0.5
